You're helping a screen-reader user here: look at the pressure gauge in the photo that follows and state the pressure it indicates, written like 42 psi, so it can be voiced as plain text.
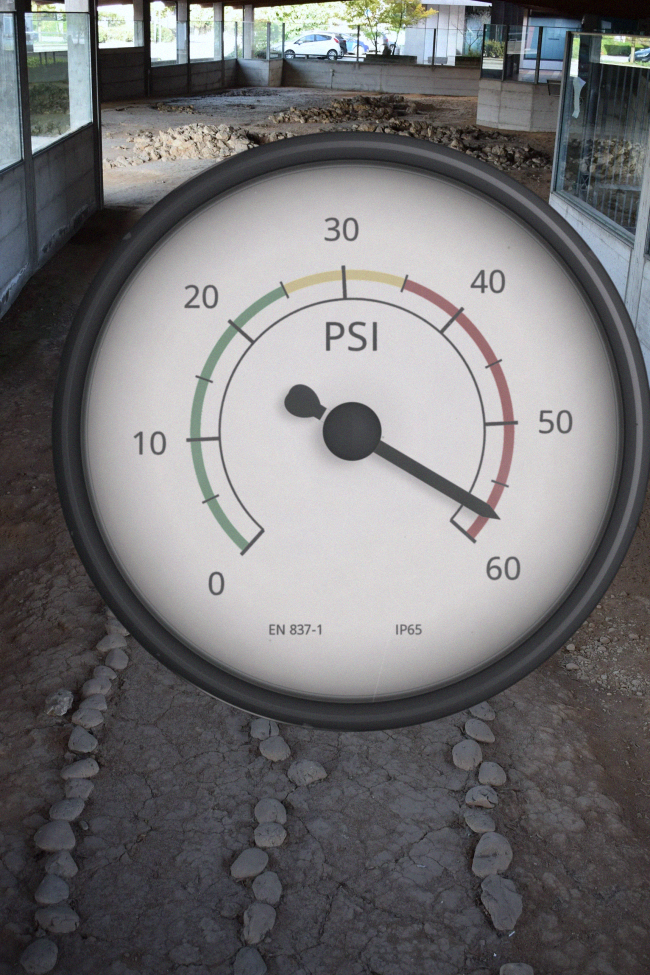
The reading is 57.5 psi
